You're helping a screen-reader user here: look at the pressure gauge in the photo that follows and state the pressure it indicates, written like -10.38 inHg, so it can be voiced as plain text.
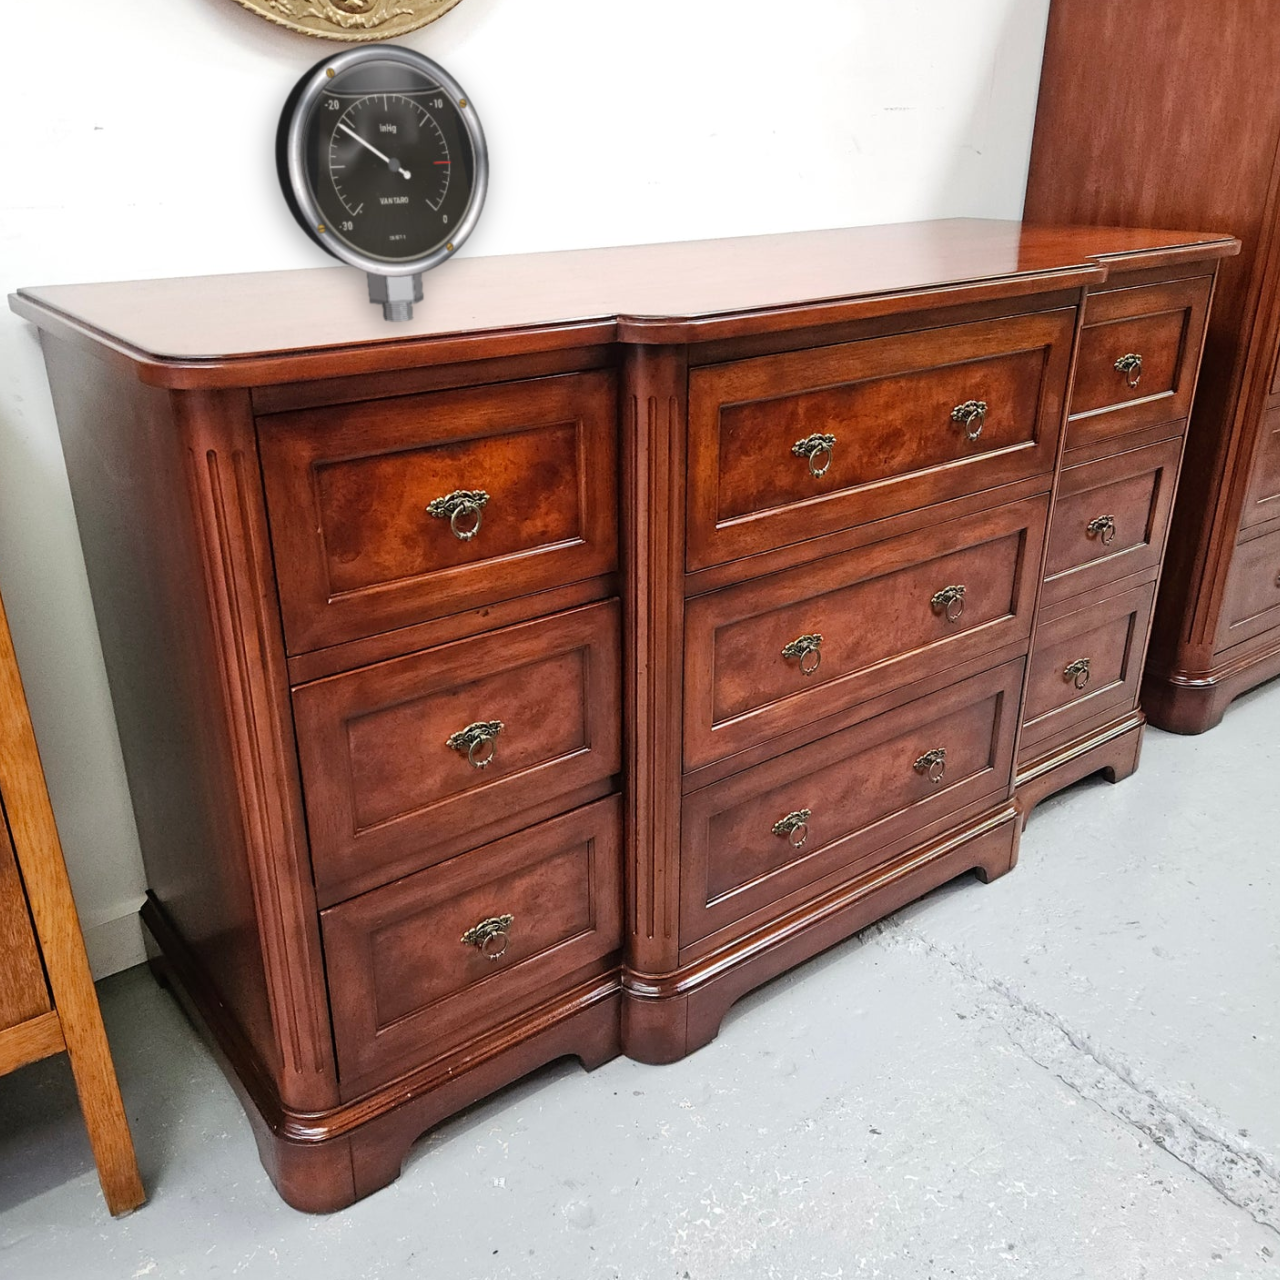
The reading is -21 inHg
